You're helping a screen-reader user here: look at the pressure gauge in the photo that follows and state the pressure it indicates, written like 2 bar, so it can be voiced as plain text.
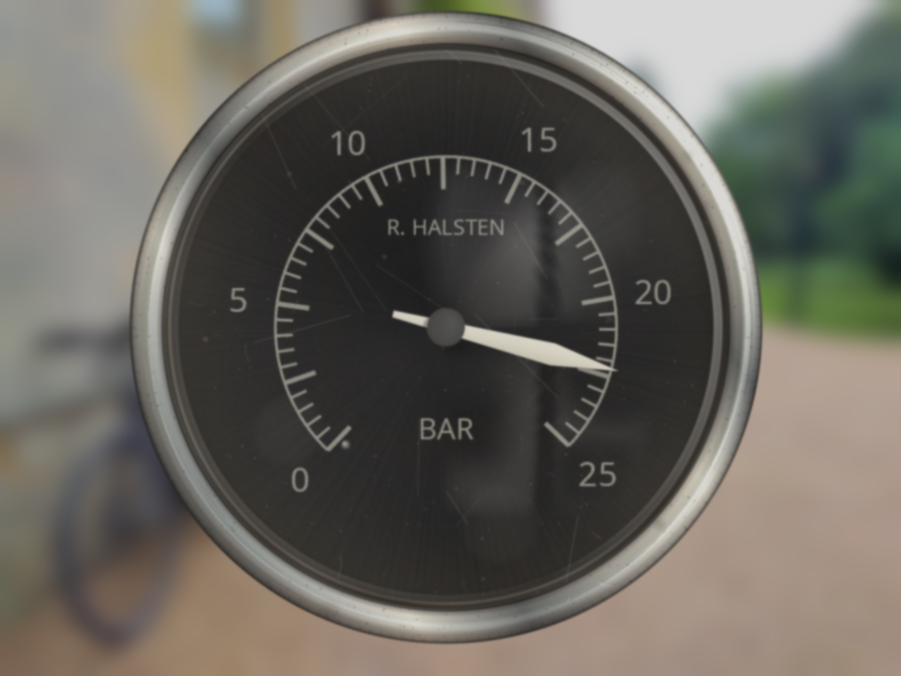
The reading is 22.25 bar
